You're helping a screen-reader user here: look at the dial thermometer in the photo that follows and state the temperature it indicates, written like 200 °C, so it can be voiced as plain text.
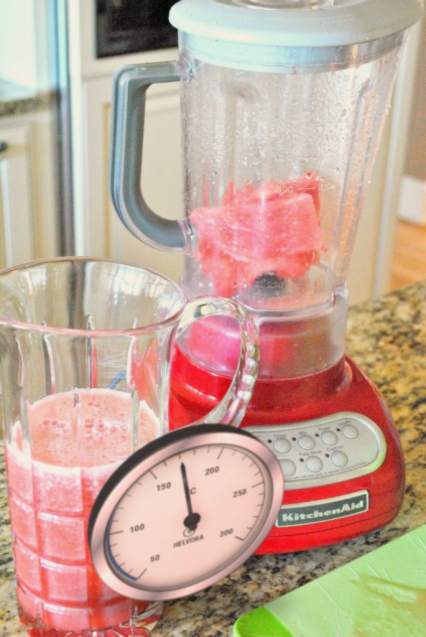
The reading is 170 °C
